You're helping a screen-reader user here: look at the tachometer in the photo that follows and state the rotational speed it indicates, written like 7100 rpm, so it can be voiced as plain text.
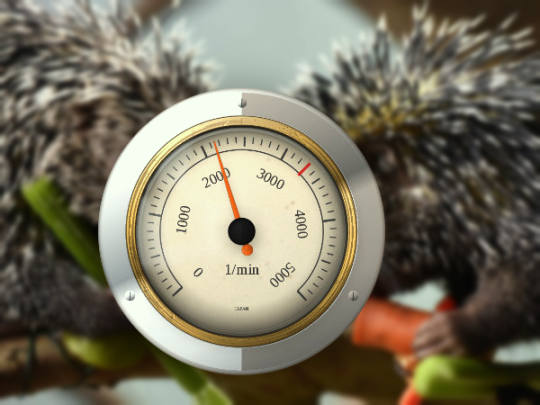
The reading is 2150 rpm
